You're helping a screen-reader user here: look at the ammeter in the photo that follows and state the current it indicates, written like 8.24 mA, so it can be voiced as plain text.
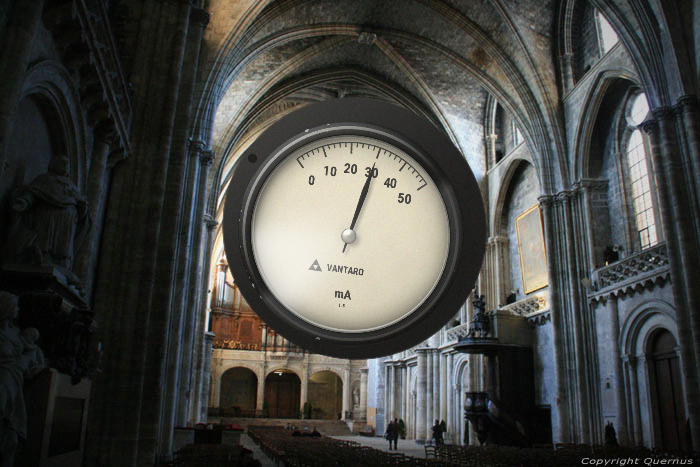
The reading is 30 mA
